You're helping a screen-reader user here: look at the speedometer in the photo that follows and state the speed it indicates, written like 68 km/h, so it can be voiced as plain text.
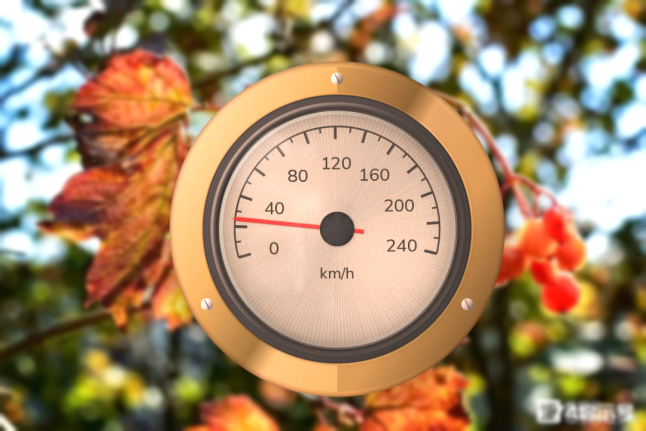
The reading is 25 km/h
